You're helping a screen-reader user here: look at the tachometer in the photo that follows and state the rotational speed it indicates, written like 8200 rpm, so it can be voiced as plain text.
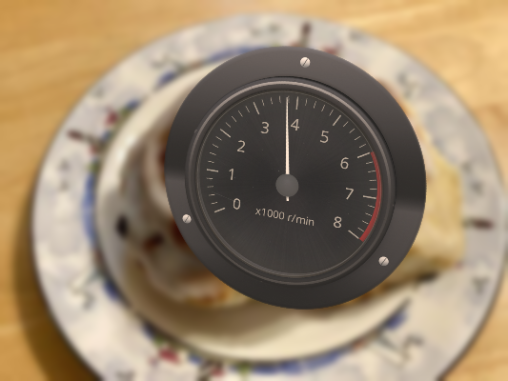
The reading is 3800 rpm
